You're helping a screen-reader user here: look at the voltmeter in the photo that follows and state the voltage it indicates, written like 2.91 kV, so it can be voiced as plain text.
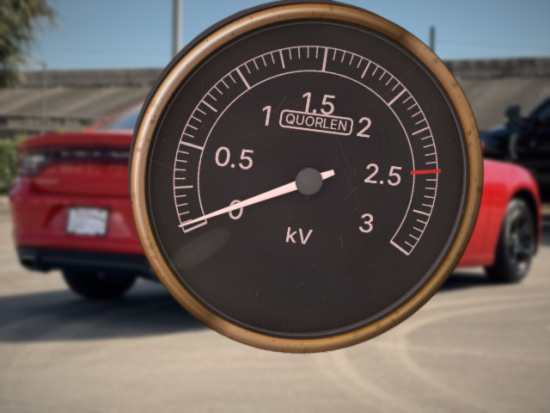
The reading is 0.05 kV
